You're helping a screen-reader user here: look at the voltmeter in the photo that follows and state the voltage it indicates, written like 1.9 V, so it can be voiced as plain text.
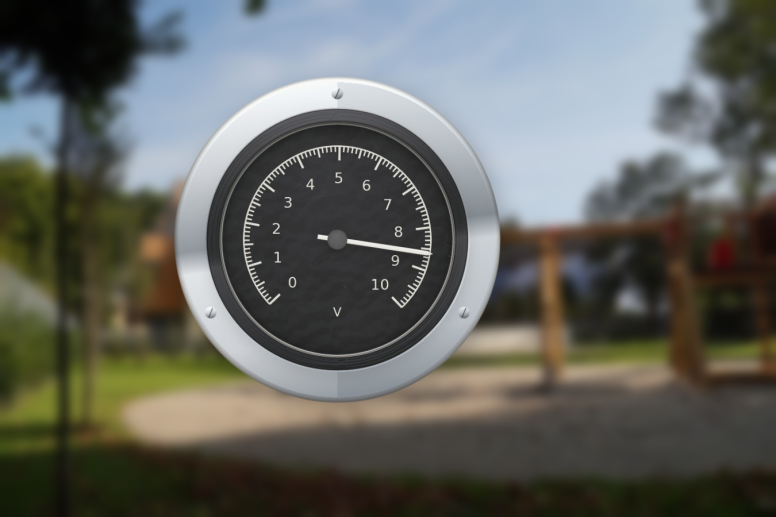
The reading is 8.6 V
